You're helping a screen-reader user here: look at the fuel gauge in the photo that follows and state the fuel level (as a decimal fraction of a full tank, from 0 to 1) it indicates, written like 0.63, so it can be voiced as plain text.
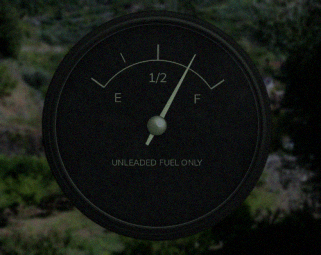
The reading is 0.75
